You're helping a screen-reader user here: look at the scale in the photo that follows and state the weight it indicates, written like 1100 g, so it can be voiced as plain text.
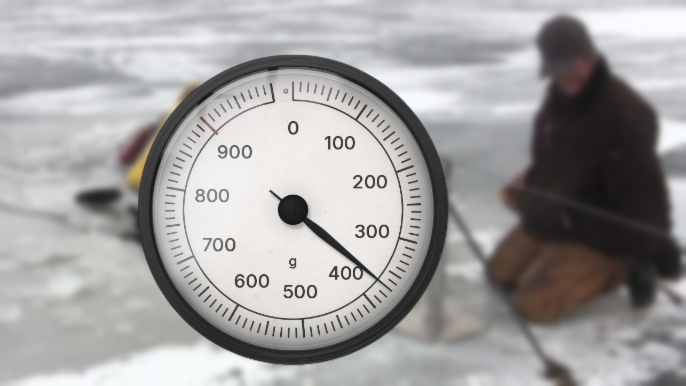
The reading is 370 g
